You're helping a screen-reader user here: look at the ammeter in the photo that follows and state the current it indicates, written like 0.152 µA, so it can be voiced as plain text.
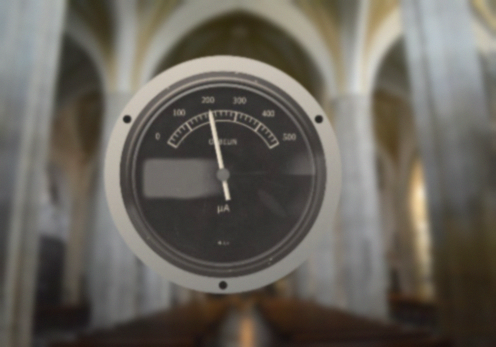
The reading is 200 µA
